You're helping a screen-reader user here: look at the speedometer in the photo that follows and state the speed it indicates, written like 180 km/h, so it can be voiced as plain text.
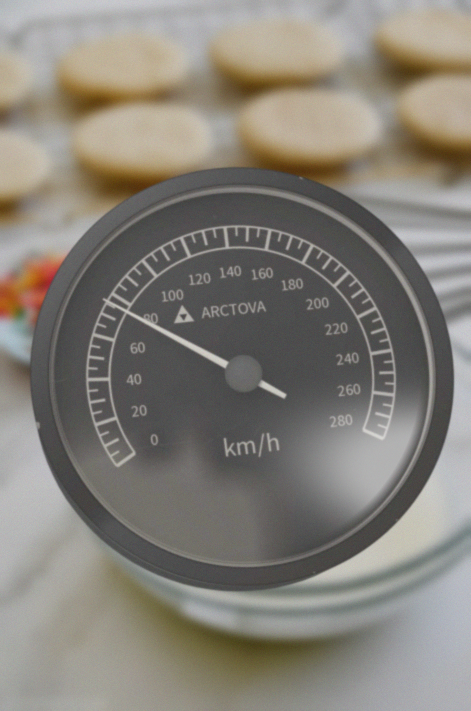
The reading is 75 km/h
